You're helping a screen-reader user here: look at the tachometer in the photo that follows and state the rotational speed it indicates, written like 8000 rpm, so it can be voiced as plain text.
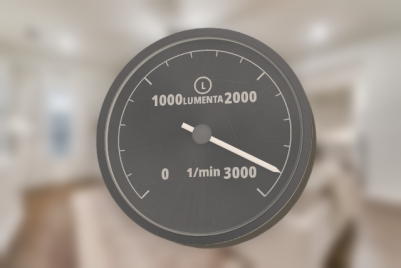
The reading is 2800 rpm
